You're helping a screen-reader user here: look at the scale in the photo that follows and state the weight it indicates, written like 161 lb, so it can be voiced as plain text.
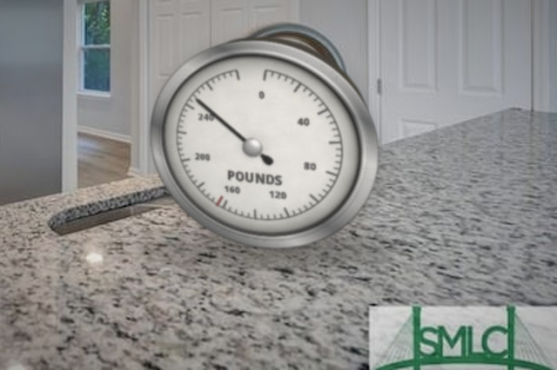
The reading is 248 lb
